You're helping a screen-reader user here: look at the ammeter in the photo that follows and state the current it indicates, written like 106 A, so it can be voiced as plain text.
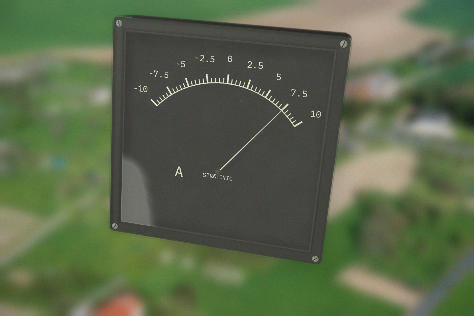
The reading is 7.5 A
